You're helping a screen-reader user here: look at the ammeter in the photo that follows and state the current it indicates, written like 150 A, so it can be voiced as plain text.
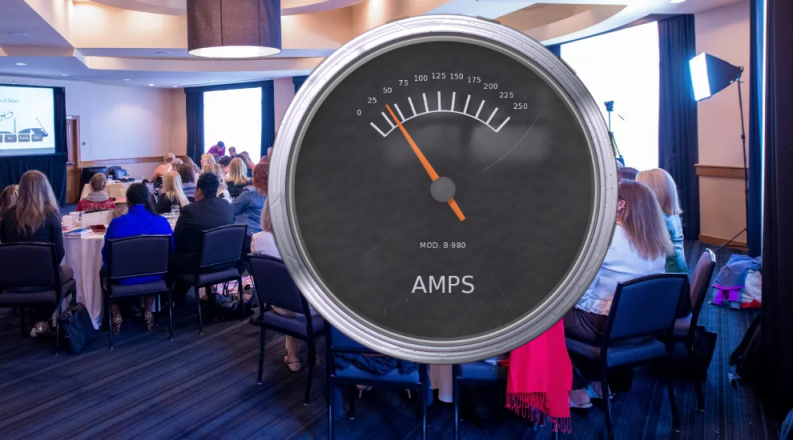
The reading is 37.5 A
